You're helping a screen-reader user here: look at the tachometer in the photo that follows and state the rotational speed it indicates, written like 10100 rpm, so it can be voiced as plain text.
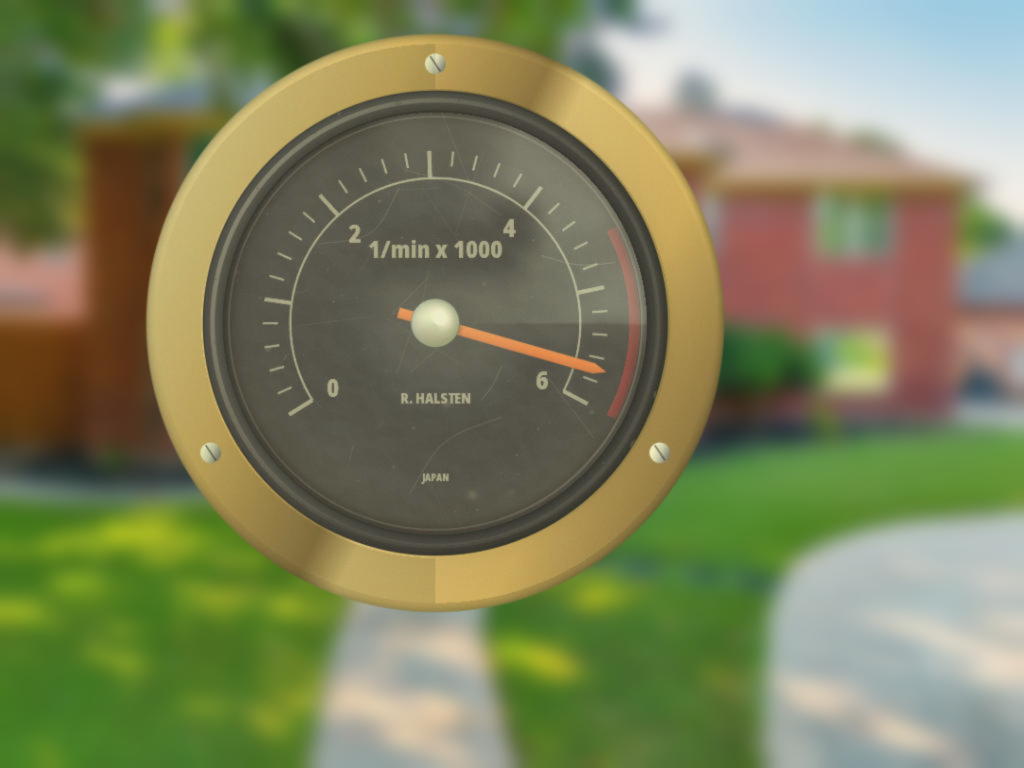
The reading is 5700 rpm
